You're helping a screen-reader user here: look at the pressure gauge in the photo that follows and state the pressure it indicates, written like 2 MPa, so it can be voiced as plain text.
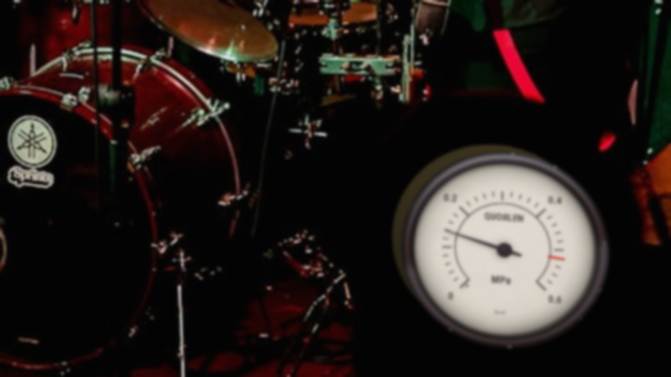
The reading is 0.14 MPa
